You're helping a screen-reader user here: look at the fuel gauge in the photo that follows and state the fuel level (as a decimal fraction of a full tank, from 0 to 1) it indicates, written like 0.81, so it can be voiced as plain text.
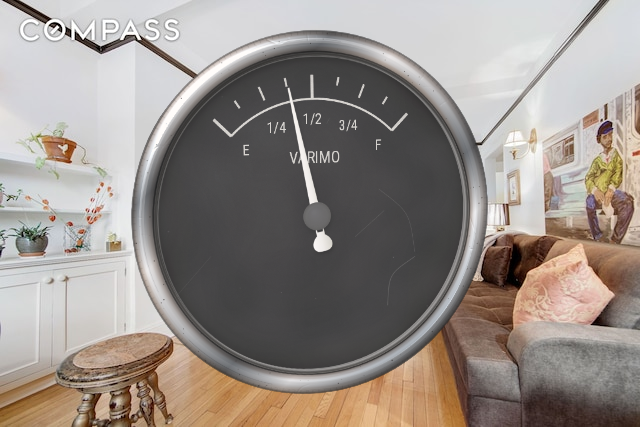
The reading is 0.375
